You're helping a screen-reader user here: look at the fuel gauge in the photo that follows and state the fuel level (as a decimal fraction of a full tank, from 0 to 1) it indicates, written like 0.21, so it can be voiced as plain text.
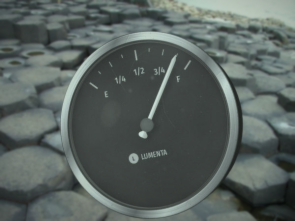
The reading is 0.875
